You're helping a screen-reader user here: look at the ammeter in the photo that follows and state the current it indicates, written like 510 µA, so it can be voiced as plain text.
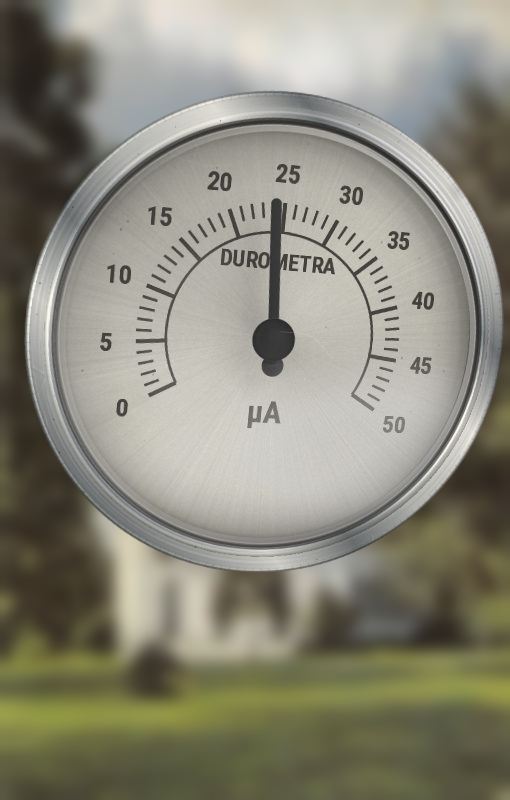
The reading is 24 µA
